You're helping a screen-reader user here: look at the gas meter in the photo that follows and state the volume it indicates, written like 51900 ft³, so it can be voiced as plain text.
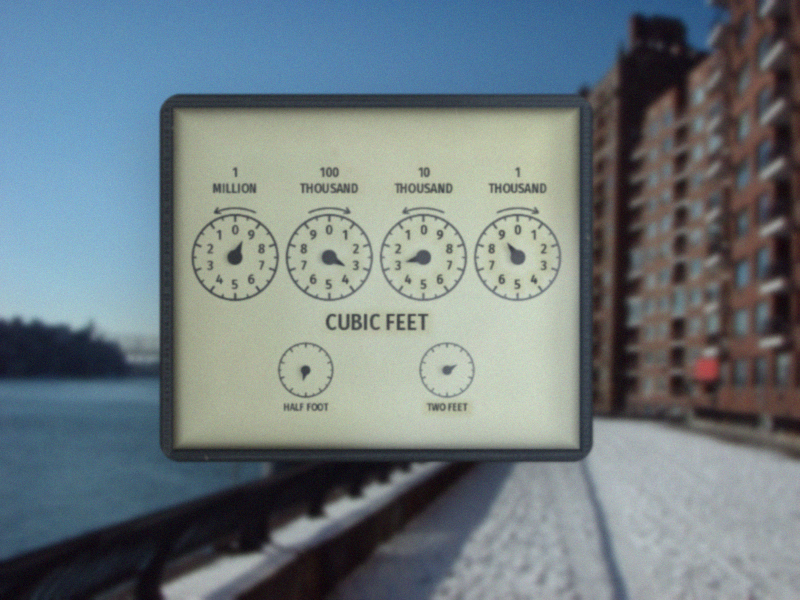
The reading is 932900 ft³
